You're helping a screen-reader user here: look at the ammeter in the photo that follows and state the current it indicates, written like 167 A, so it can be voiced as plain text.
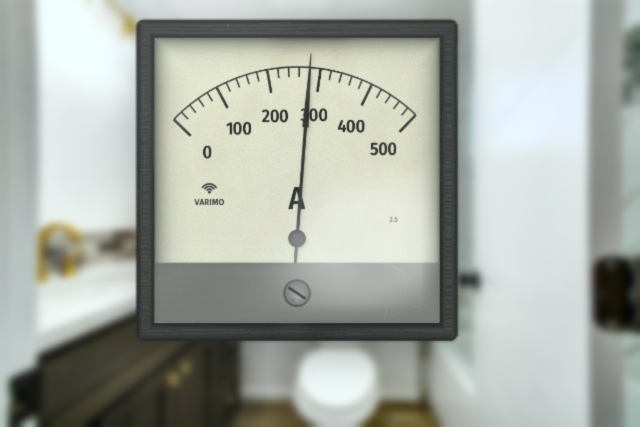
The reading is 280 A
